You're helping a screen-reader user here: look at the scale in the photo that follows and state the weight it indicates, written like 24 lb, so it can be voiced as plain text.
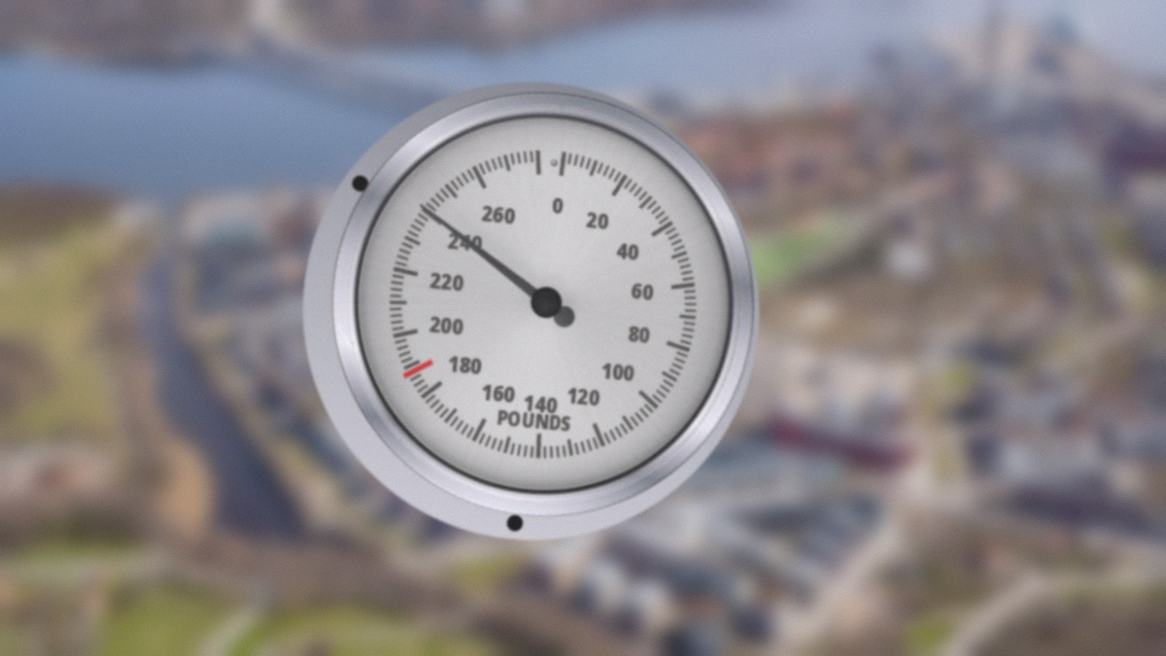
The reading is 240 lb
